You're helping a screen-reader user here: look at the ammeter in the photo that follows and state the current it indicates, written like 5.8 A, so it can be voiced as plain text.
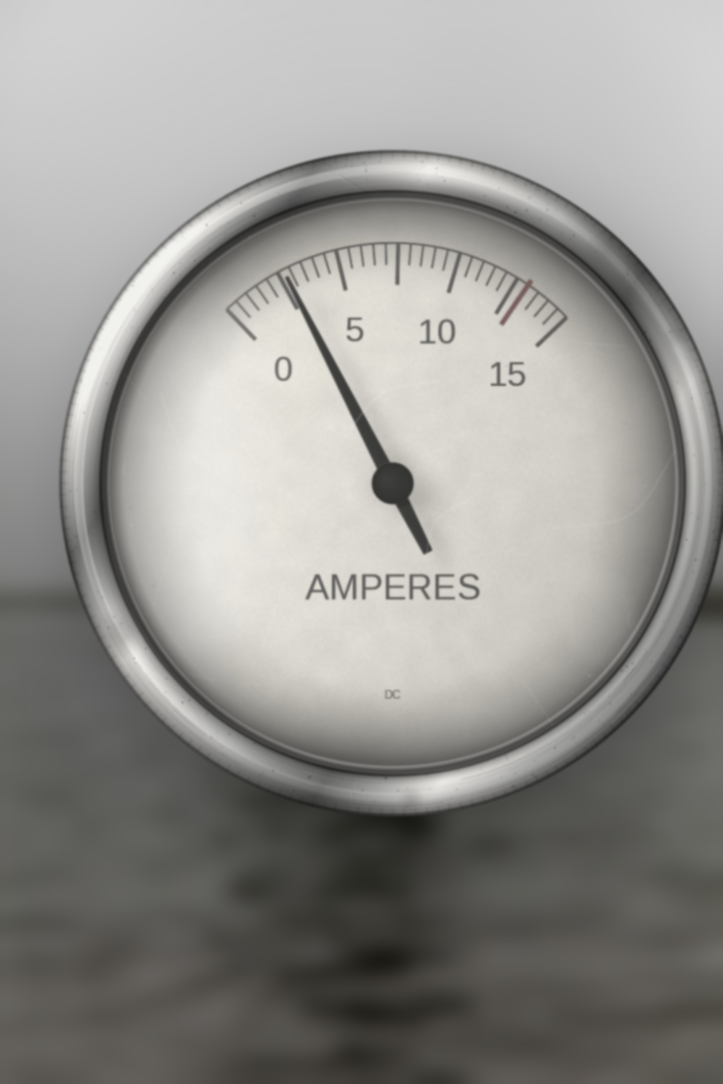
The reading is 2.75 A
